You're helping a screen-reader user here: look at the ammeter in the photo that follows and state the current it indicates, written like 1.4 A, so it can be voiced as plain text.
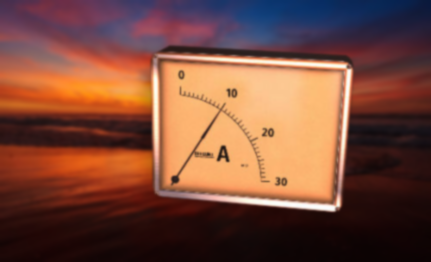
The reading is 10 A
